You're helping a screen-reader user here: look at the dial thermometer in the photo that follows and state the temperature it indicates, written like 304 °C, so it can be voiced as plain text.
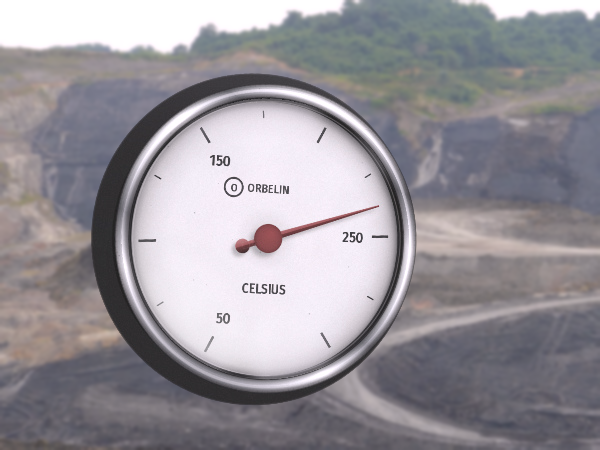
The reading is 237.5 °C
